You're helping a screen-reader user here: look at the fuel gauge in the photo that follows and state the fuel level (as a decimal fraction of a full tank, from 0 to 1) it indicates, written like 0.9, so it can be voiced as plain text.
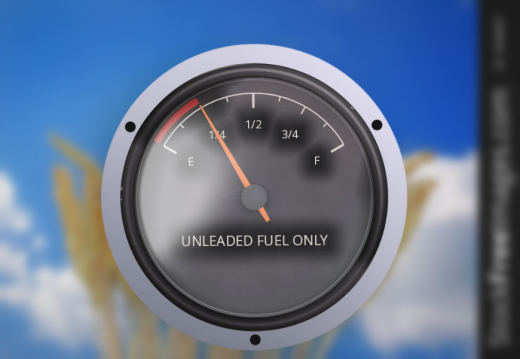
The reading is 0.25
